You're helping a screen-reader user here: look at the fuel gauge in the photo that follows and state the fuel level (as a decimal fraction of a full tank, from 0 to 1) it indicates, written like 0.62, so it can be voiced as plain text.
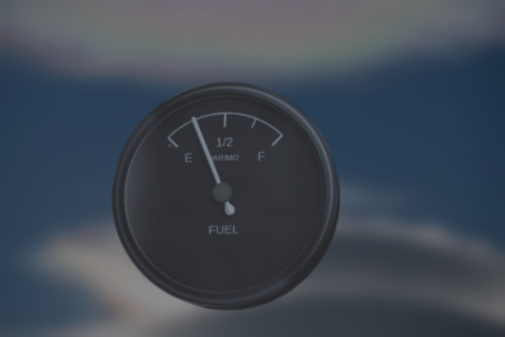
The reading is 0.25
